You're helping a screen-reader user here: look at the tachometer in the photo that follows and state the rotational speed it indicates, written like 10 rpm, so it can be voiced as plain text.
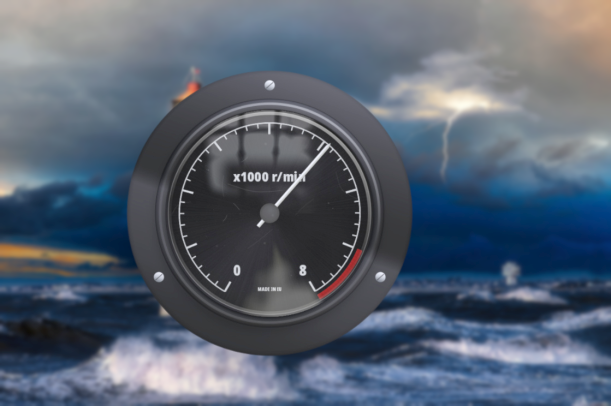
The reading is 5100 rpm
